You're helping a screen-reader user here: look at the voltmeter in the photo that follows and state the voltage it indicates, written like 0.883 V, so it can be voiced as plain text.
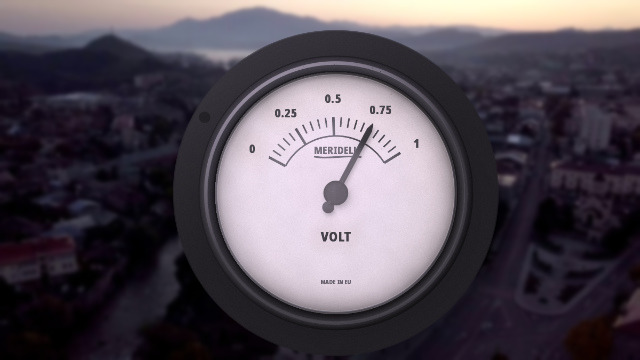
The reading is 0.75 V
